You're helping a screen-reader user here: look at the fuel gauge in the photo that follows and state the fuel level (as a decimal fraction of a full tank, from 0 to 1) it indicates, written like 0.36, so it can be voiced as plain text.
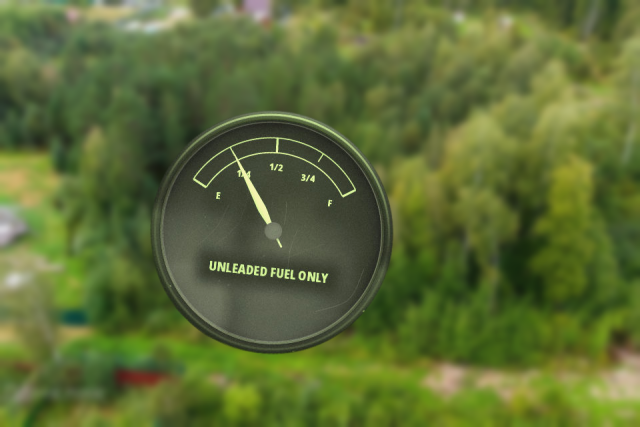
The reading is 0.25
